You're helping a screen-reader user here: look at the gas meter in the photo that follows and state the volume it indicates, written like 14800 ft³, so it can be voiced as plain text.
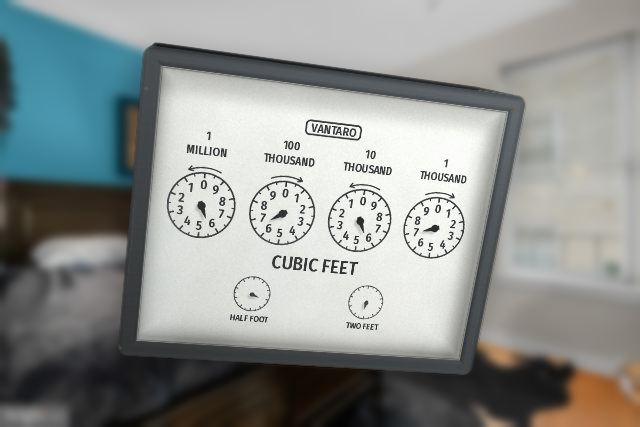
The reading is 565700 ft³
